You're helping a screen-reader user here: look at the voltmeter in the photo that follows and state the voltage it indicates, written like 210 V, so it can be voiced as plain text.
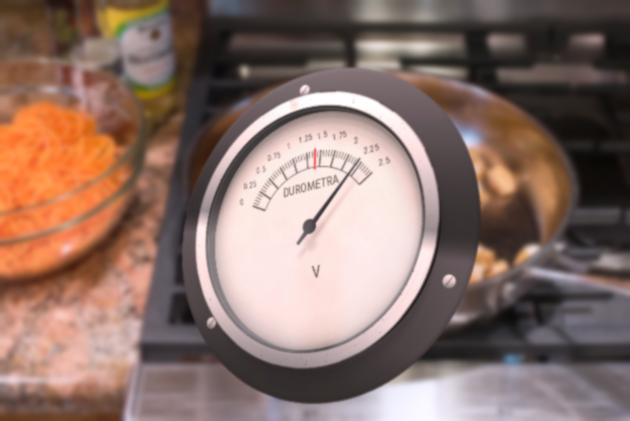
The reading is 2.25 V
